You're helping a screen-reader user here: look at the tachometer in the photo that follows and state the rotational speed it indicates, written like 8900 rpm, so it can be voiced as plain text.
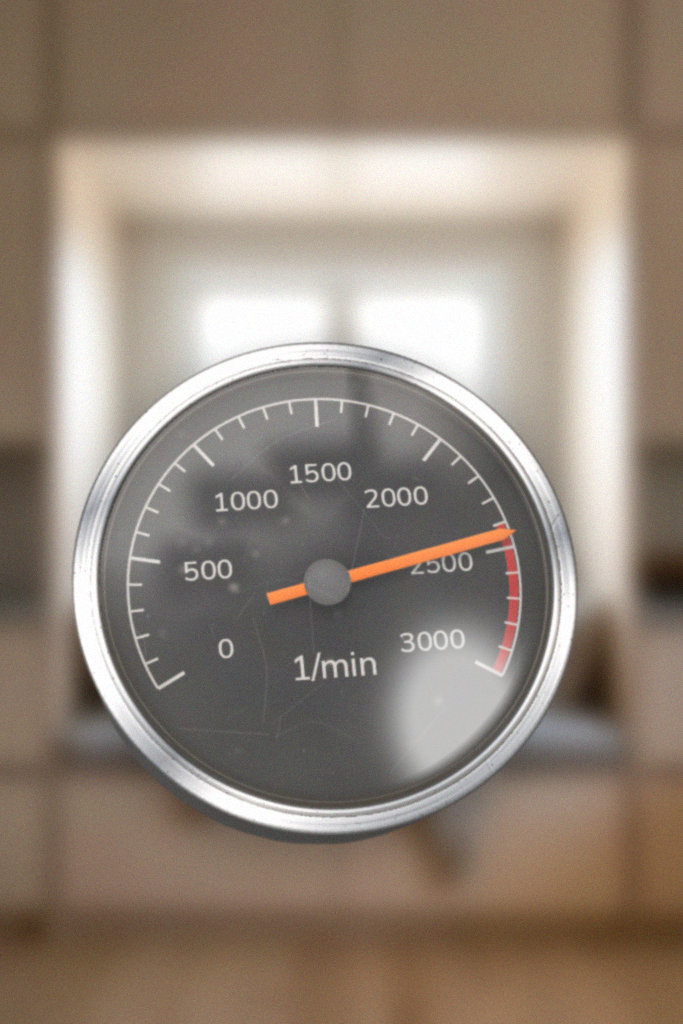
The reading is 2450 rpm
